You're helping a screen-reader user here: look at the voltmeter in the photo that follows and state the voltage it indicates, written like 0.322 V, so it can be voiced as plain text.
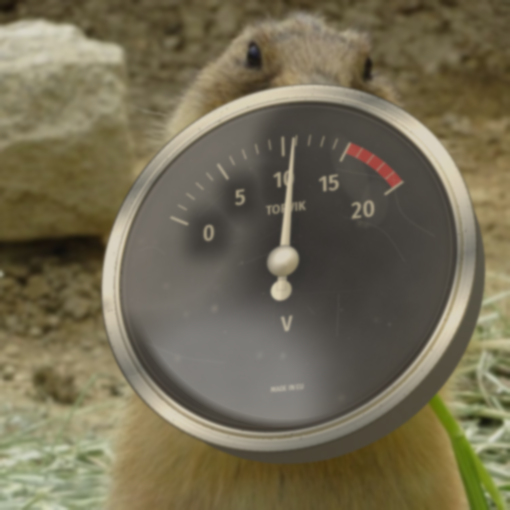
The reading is 11 V
